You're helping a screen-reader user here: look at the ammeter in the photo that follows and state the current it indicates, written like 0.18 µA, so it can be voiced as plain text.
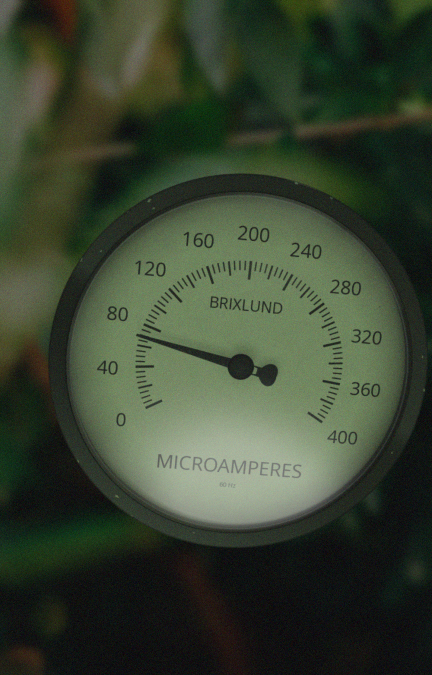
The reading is 70 µA
